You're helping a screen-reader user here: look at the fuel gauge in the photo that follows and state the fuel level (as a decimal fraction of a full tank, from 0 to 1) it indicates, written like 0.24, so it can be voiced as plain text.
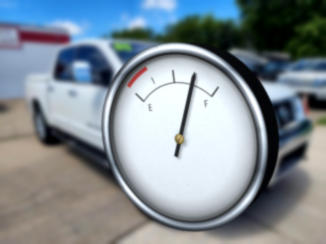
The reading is 0.75
